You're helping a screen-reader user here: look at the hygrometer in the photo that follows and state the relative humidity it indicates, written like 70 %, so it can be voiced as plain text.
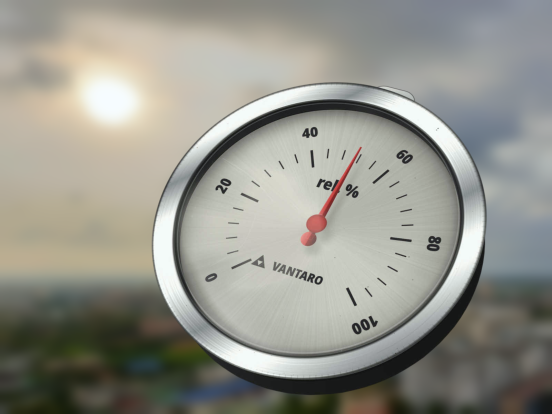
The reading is 52 %
